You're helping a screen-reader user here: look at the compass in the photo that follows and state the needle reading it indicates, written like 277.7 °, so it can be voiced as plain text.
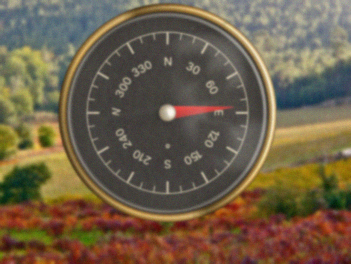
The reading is 85 °
